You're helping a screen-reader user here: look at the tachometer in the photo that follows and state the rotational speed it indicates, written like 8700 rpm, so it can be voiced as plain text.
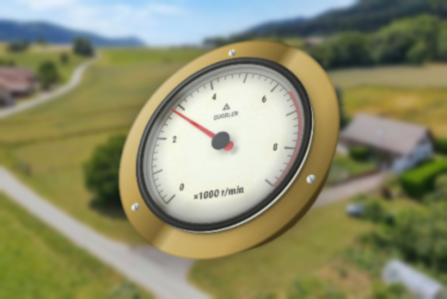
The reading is 2800 rpm
